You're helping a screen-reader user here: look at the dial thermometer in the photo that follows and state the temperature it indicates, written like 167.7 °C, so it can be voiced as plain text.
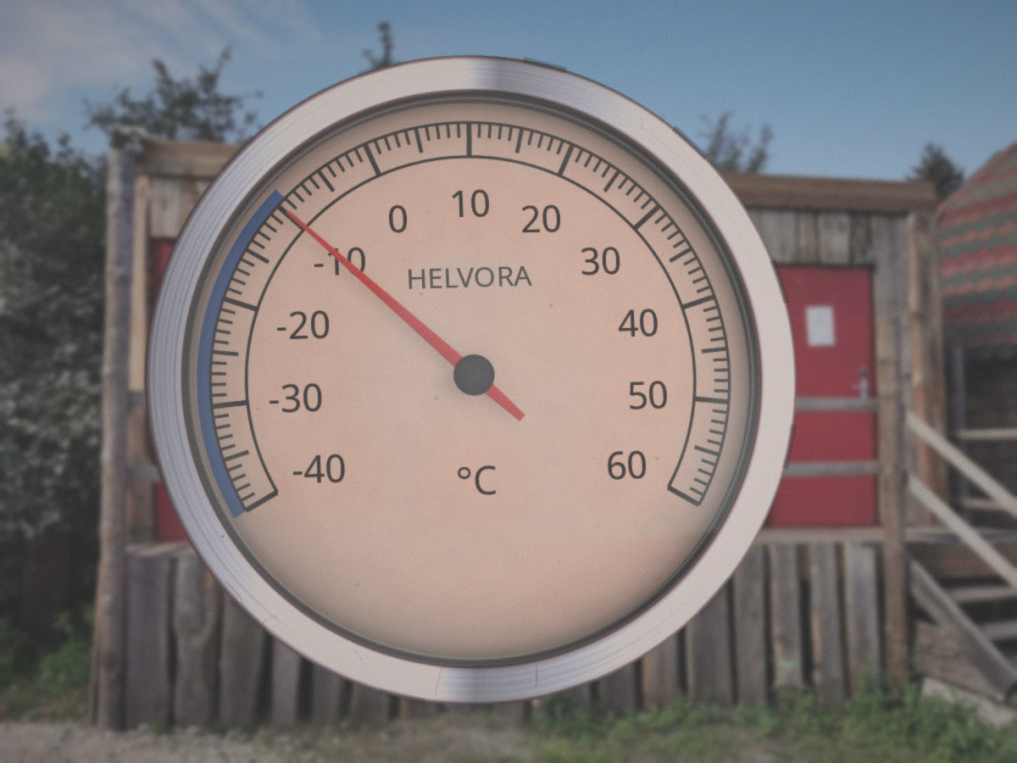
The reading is -10 °C
